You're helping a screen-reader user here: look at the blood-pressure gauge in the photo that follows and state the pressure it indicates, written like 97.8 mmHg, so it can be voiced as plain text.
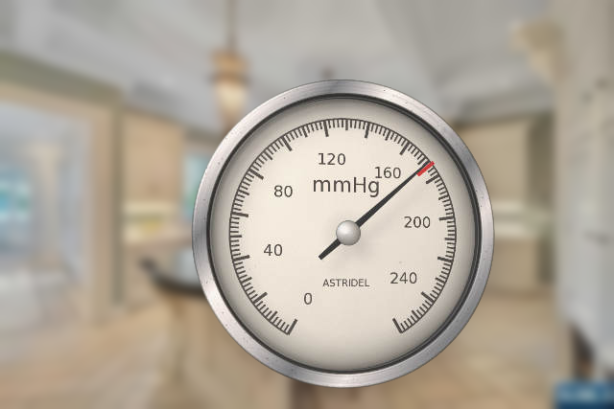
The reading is 172 mmHg
